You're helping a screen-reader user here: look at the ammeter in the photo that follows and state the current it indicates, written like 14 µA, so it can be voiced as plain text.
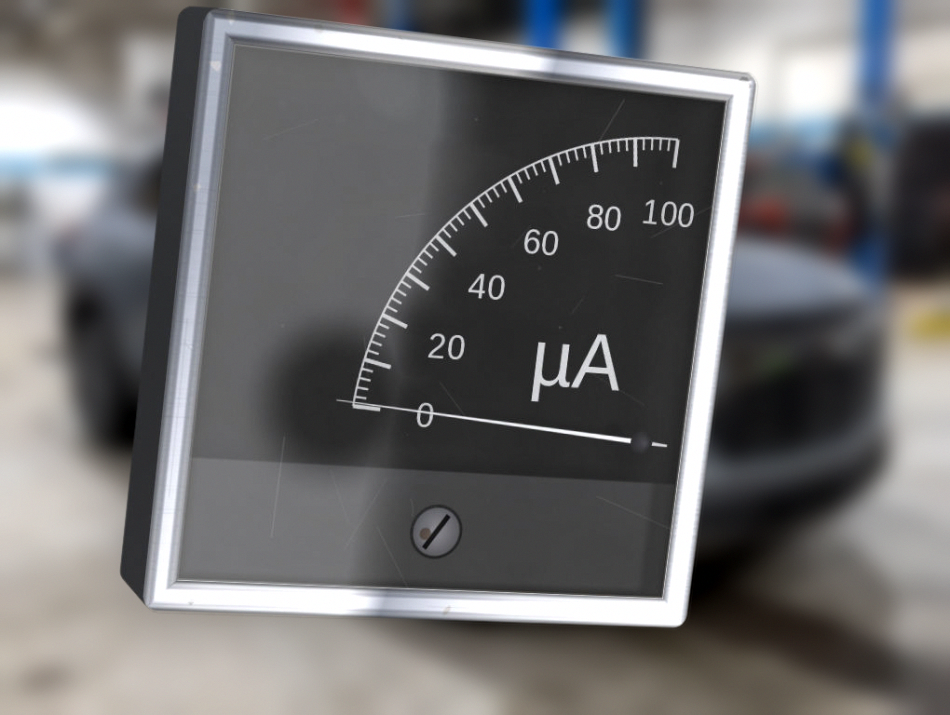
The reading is 1 µA
